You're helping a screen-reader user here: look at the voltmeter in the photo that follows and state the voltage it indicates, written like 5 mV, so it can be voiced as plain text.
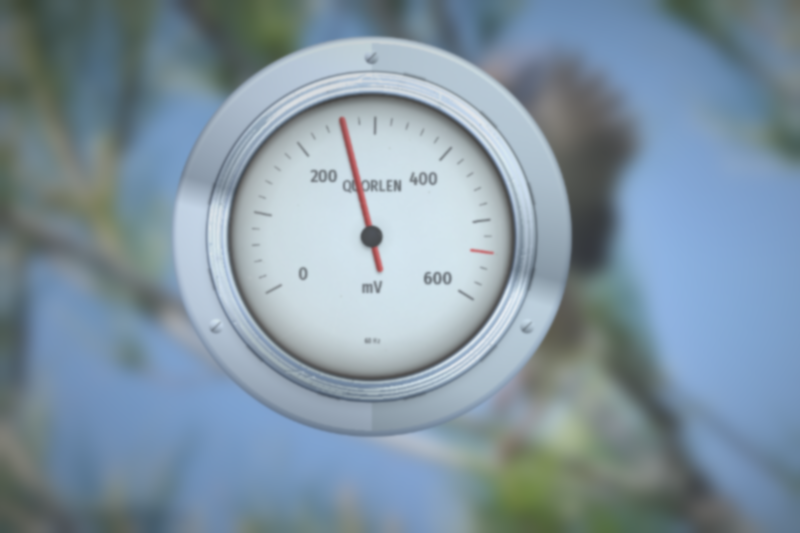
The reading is 260 mV
